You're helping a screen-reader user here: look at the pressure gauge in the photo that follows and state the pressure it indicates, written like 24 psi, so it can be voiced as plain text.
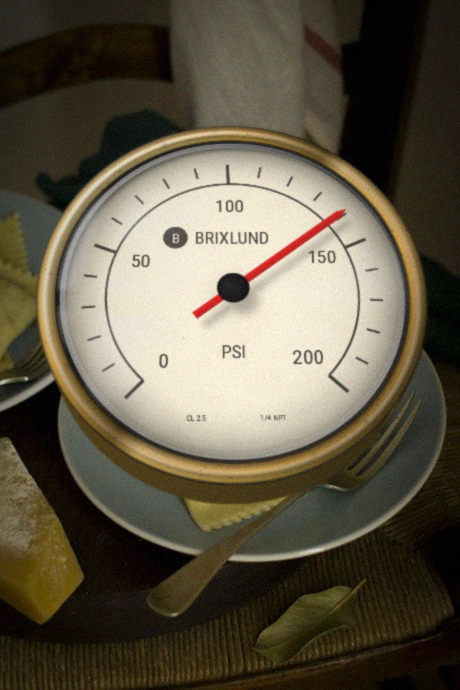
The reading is 140 psi
